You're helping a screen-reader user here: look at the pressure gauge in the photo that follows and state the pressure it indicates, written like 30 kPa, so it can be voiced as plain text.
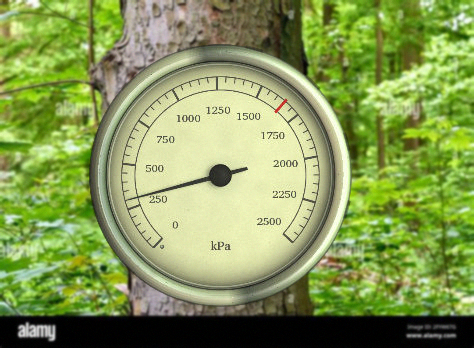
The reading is 300 kPa
